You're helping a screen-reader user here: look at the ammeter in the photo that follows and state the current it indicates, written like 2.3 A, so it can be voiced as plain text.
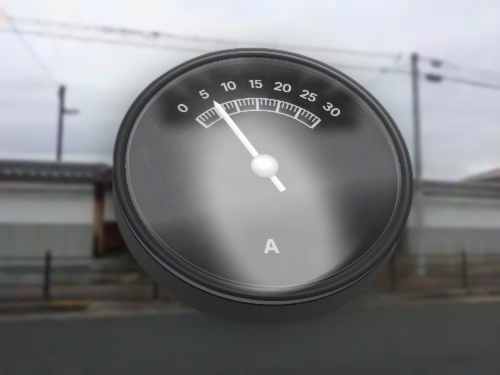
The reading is 5 A
